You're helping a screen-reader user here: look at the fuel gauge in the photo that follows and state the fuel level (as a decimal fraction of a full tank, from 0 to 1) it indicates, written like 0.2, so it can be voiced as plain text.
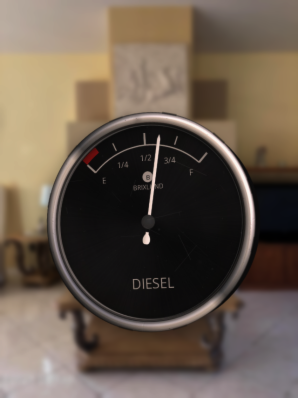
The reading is 0.625
